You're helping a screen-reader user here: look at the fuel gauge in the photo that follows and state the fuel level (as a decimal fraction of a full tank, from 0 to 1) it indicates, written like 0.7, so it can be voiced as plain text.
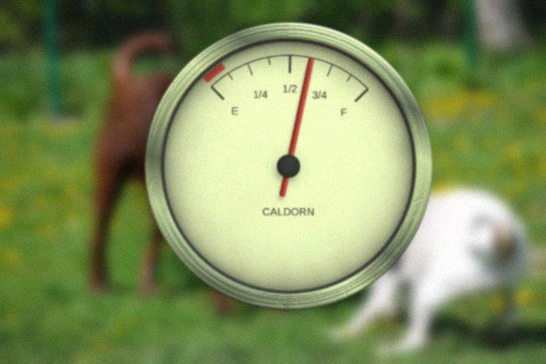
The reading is 0.625
